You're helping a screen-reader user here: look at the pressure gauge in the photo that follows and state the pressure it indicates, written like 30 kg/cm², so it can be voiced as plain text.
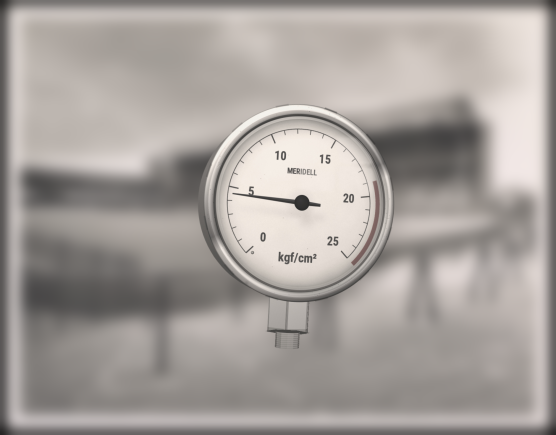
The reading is 4.5 kg/cm²
